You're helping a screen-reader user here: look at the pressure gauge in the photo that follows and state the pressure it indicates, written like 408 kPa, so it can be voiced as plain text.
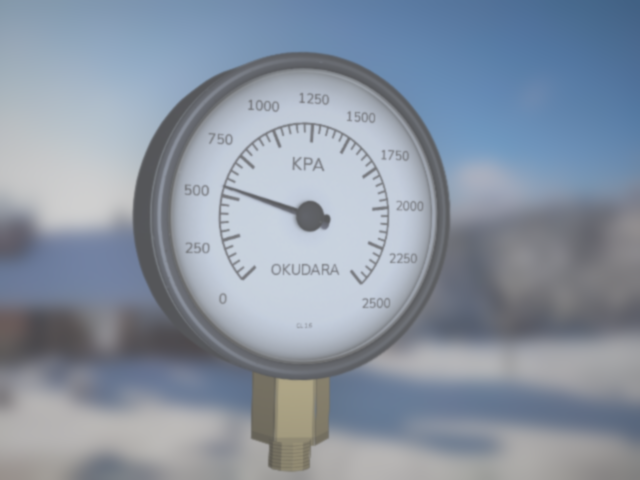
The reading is 550 kPa
